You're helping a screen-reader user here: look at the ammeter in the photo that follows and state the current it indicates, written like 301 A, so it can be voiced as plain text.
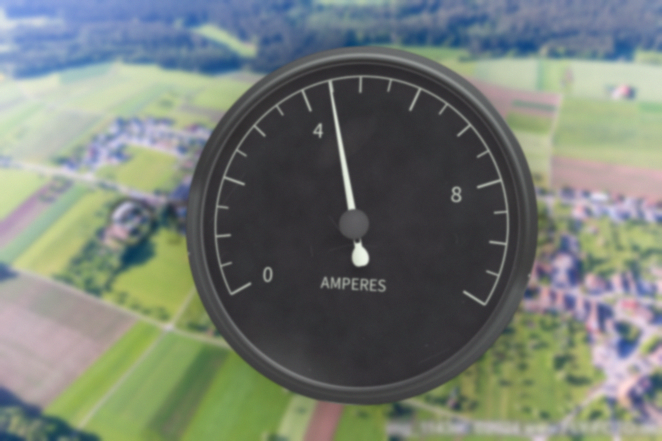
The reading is 4.5 A
